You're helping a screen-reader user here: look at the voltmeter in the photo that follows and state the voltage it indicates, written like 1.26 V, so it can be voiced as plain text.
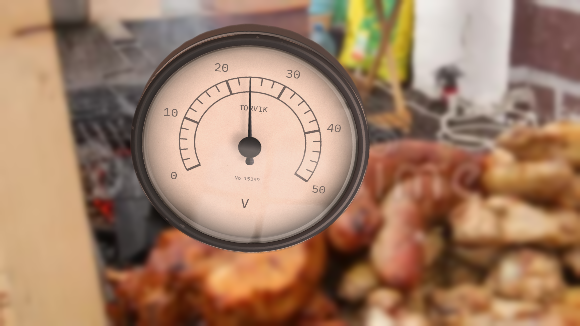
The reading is 24 V
